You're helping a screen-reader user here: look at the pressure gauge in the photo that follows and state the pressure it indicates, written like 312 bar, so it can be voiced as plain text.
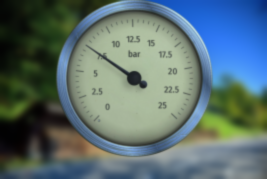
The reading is 7.5 bar
